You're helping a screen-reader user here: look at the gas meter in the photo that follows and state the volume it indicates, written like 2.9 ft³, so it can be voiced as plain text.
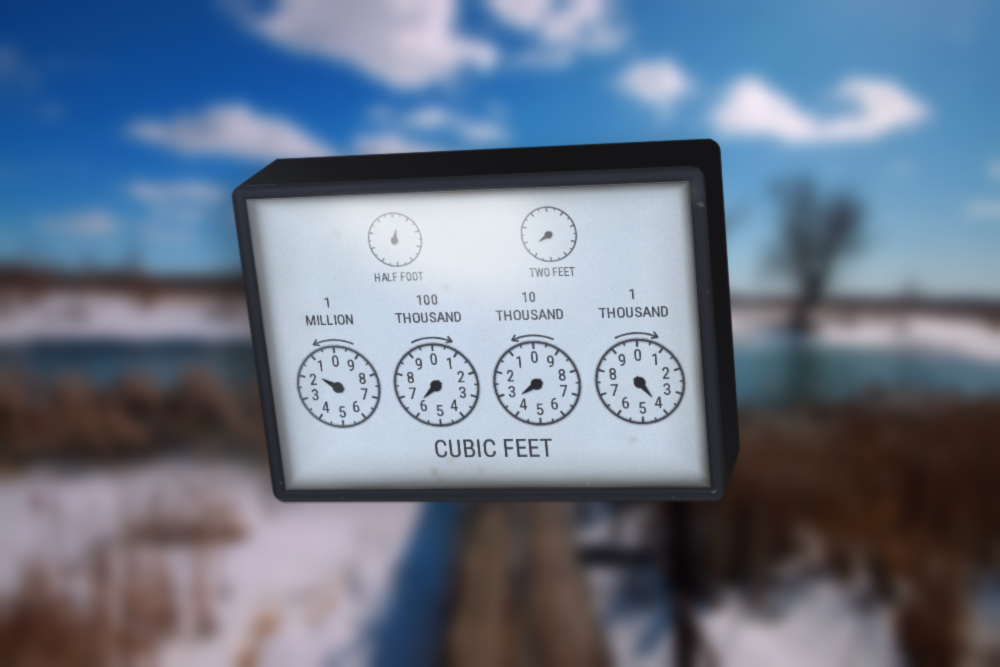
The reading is 163400 ft³
